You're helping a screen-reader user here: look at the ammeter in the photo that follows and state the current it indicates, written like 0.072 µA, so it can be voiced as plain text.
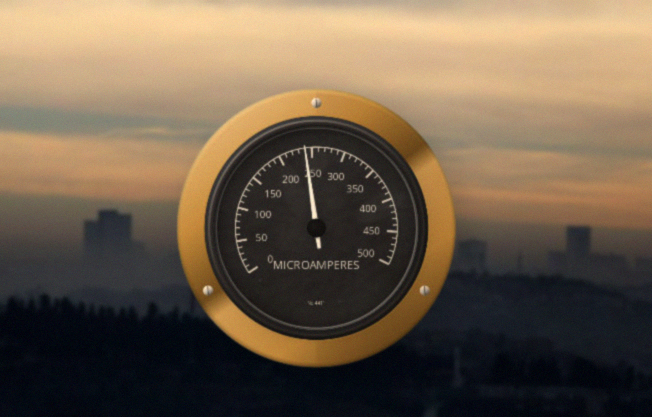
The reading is 240 µA
